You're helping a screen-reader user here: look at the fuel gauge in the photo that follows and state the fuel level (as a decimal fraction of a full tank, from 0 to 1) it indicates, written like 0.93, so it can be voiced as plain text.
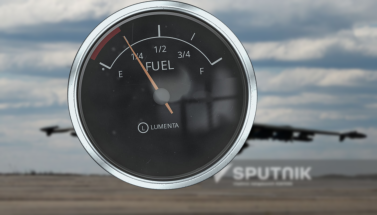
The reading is 0.25
